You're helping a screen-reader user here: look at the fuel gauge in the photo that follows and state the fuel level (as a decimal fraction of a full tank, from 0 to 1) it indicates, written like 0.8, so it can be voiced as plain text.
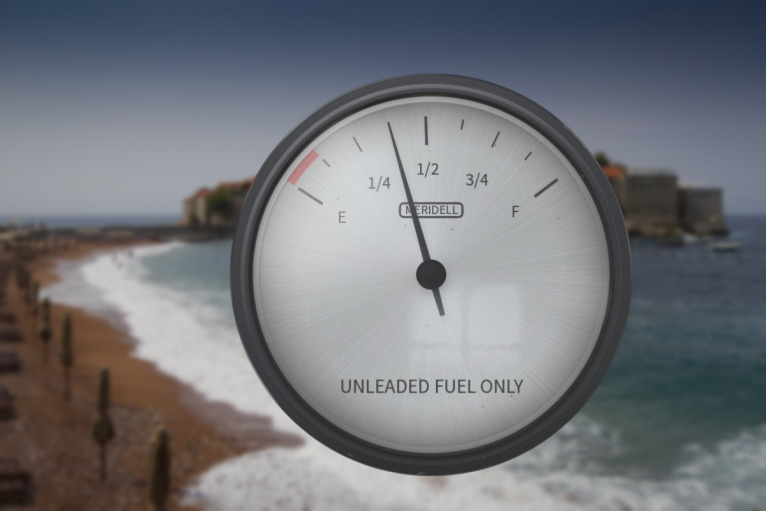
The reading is 0.375
